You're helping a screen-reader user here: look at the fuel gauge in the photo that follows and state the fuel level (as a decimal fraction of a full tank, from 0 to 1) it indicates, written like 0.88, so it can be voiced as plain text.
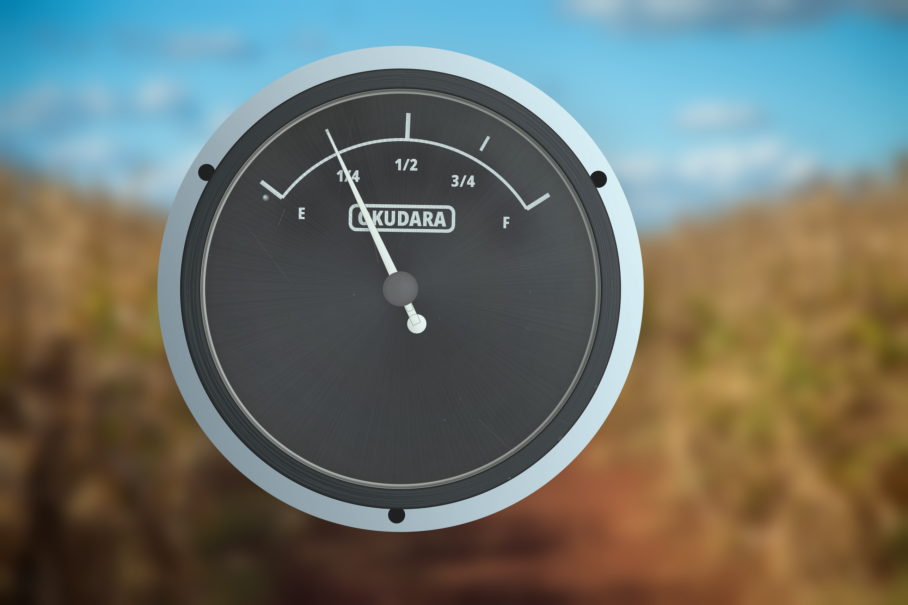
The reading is 0.25
